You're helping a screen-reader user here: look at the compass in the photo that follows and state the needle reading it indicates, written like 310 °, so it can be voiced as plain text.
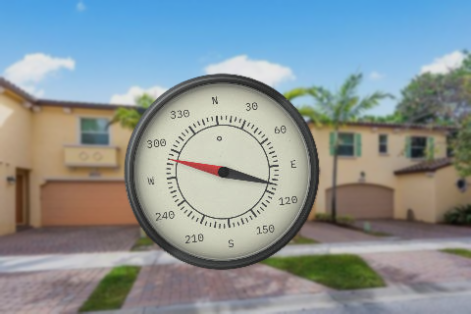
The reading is 290 °
